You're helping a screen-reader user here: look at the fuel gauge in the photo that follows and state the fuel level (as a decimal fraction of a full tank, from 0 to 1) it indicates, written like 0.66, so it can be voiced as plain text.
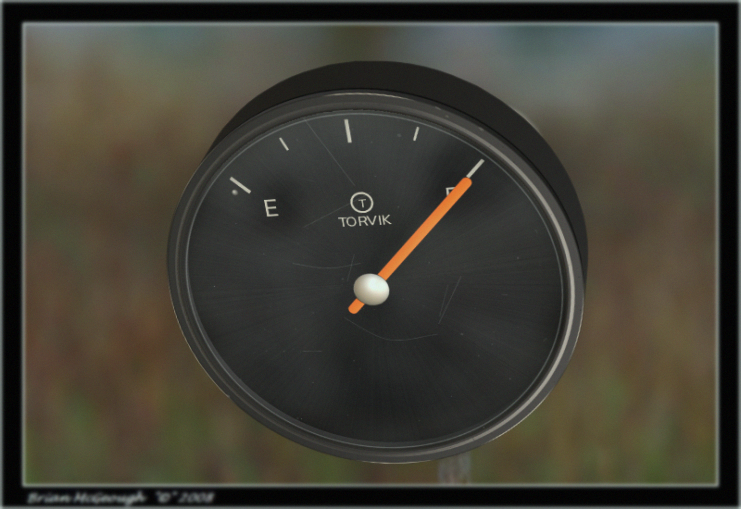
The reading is 1
